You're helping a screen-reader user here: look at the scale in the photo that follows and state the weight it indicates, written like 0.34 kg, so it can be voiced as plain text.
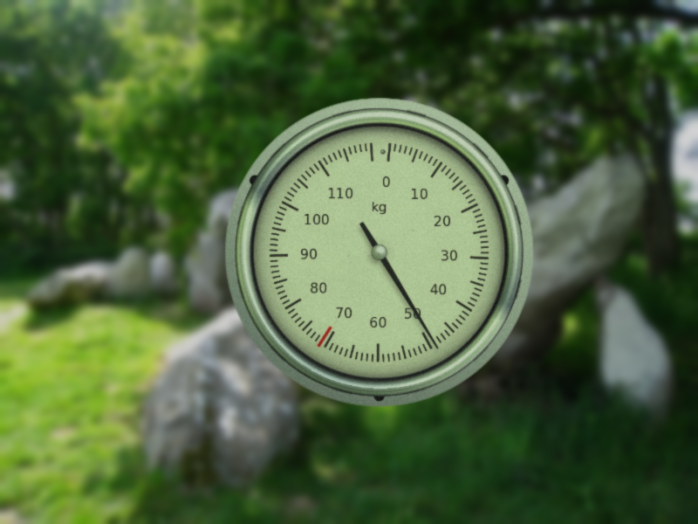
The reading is 49 kg
